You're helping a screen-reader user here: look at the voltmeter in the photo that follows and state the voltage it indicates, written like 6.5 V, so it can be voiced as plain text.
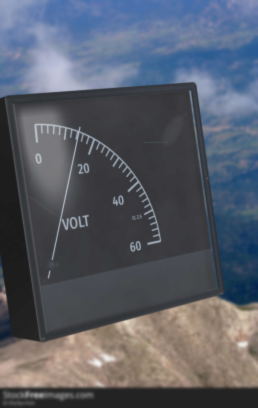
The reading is 14 V
